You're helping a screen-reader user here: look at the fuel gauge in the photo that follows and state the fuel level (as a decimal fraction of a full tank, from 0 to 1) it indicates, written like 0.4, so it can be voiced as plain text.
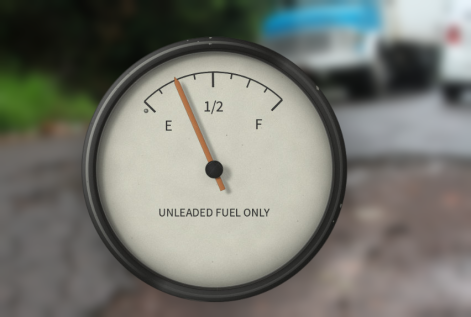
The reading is 0.25
